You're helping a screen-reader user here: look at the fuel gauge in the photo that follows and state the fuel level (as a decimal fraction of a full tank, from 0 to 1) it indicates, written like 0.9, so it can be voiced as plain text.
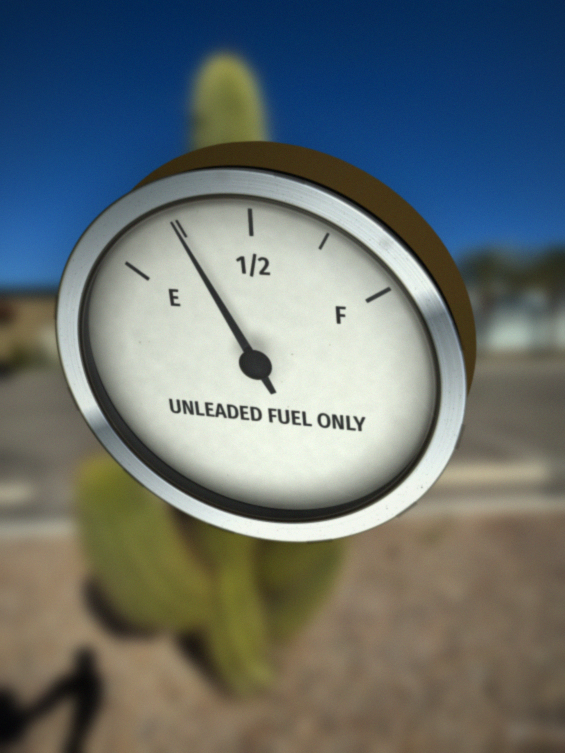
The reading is 0.25
